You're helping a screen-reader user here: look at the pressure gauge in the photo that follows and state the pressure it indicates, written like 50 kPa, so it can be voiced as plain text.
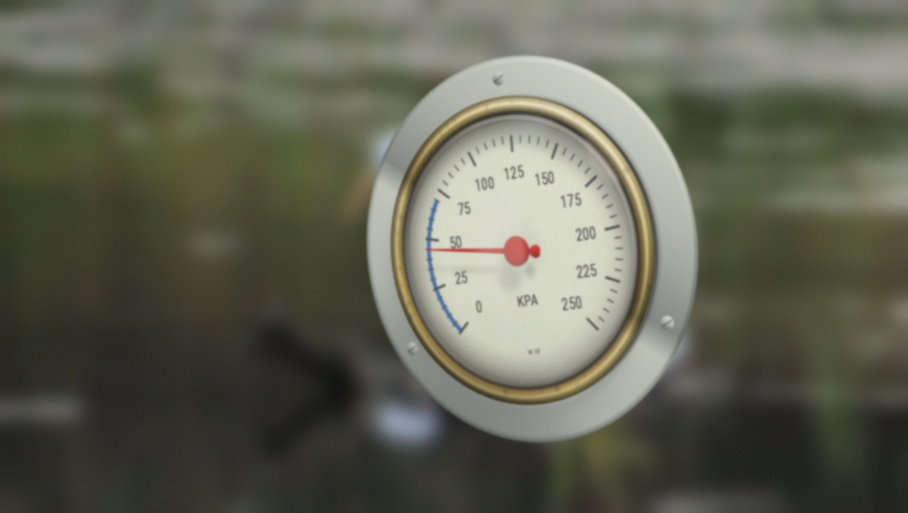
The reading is 45 kPa
